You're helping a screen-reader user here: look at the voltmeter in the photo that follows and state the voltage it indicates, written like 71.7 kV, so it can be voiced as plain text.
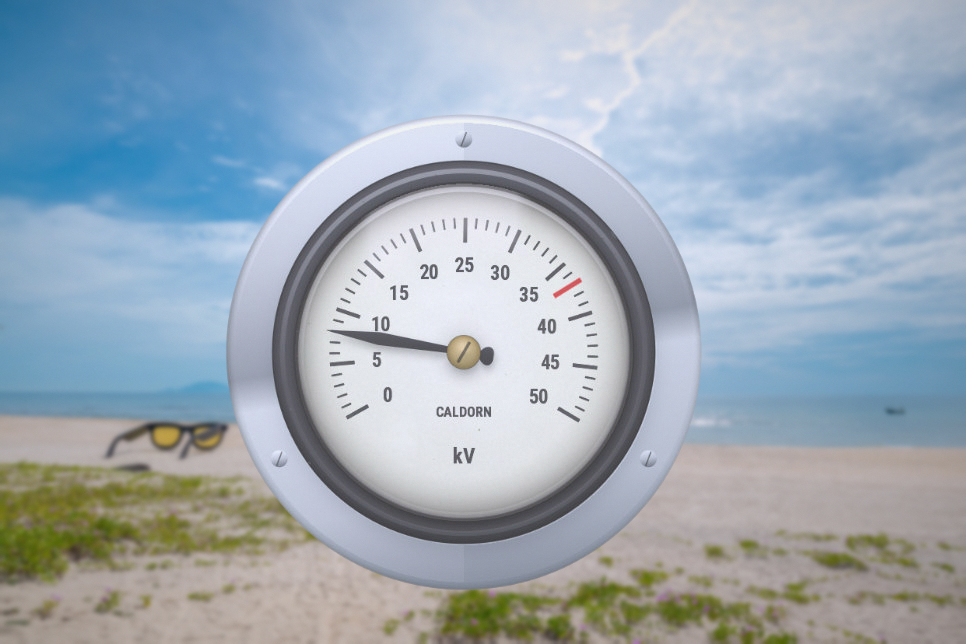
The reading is 8 kV
